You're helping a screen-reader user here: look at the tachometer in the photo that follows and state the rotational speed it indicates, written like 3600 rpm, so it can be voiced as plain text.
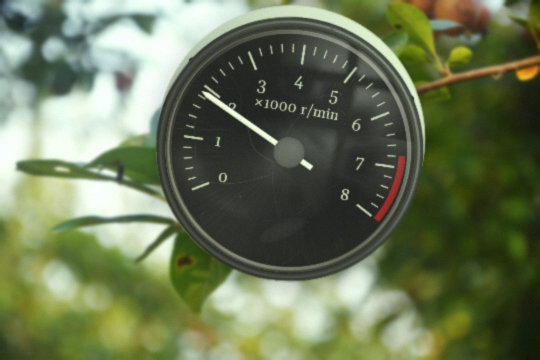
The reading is 1900 rpm
